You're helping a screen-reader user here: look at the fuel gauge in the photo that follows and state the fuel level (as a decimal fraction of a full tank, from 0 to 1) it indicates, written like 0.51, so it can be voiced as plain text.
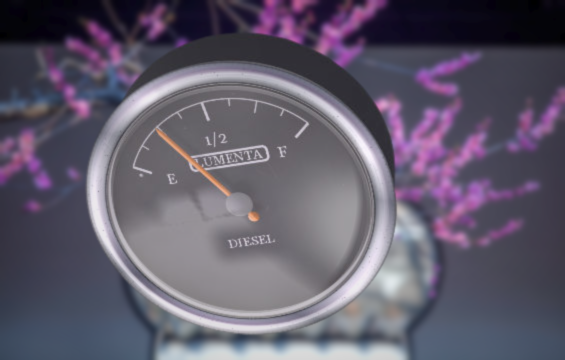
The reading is 0.25
